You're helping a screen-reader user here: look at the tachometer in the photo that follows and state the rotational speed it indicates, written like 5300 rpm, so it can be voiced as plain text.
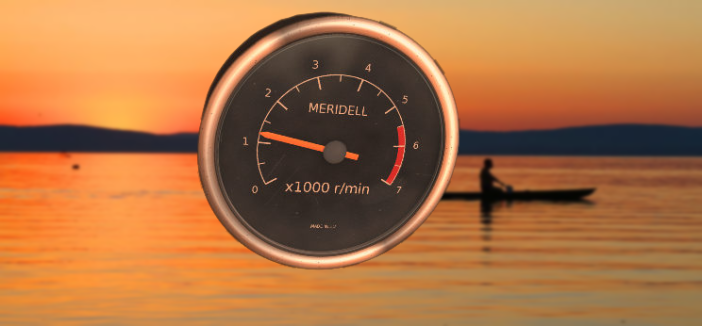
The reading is 1250 rpm
